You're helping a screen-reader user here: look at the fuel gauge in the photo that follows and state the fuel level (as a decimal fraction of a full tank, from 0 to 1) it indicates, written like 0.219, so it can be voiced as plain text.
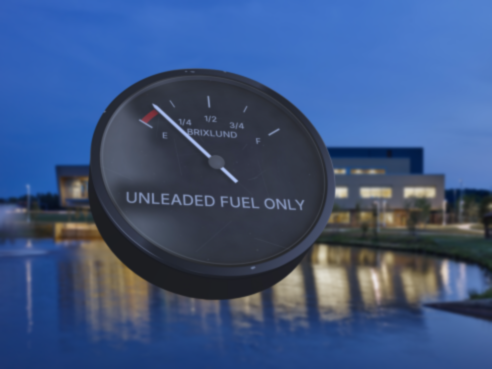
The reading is 0.125
